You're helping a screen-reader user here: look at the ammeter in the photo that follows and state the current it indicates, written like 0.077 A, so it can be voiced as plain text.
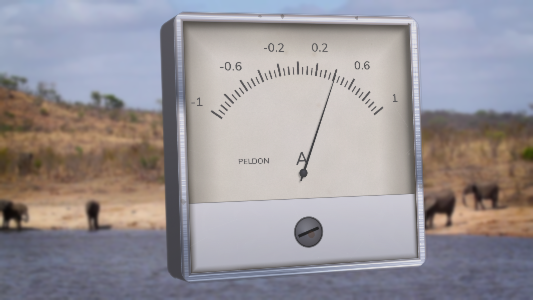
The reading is 0.4 A
